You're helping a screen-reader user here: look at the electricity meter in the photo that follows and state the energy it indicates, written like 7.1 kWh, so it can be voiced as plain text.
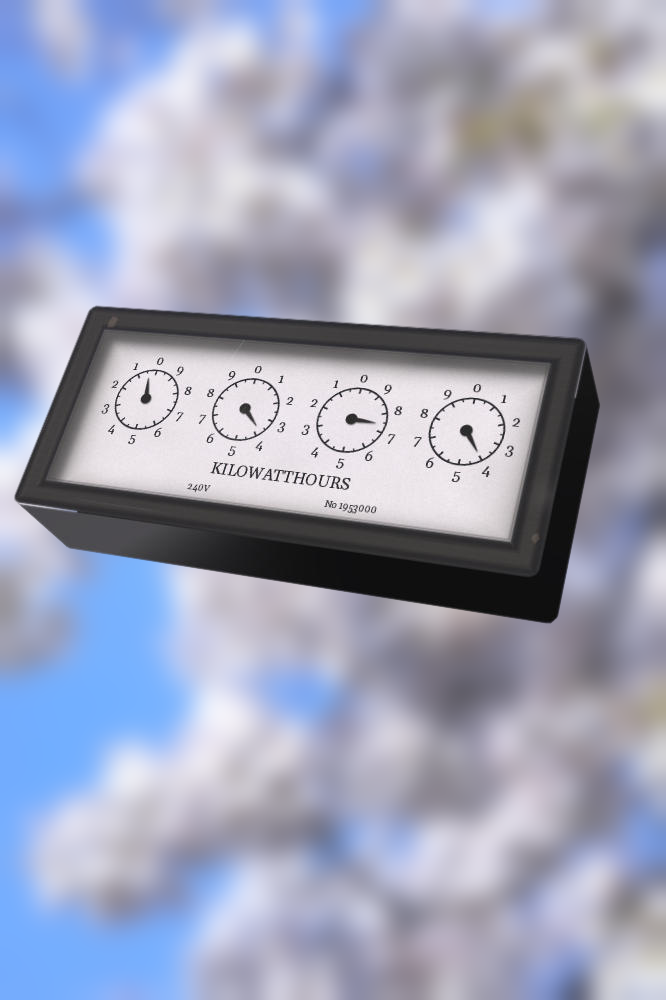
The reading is 374 kWh
